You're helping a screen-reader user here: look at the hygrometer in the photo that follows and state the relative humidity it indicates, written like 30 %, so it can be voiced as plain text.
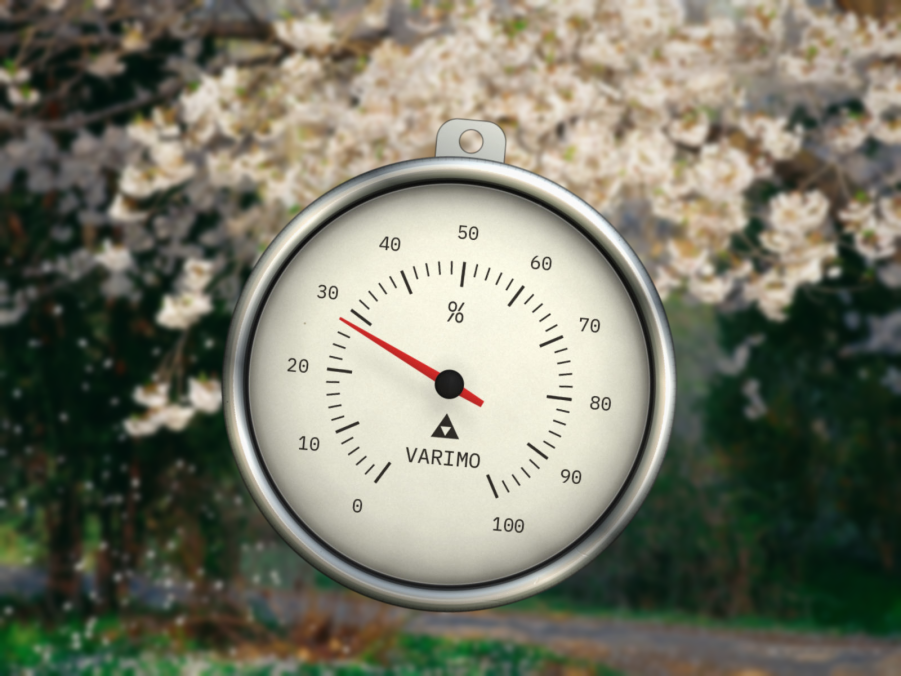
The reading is 28 %
